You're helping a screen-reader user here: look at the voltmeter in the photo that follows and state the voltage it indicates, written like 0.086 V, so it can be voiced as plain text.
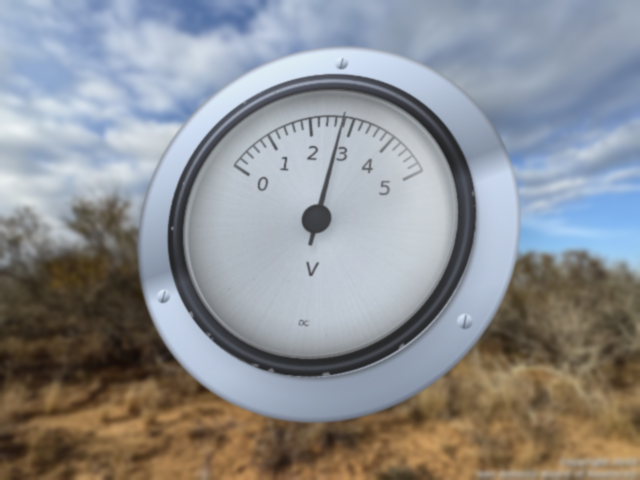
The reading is 2.8 V
